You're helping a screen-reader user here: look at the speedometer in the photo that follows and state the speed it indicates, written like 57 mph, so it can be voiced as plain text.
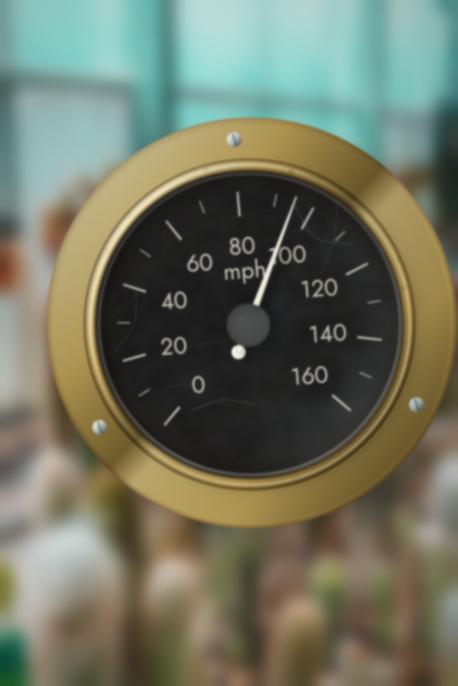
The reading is 95 mph
